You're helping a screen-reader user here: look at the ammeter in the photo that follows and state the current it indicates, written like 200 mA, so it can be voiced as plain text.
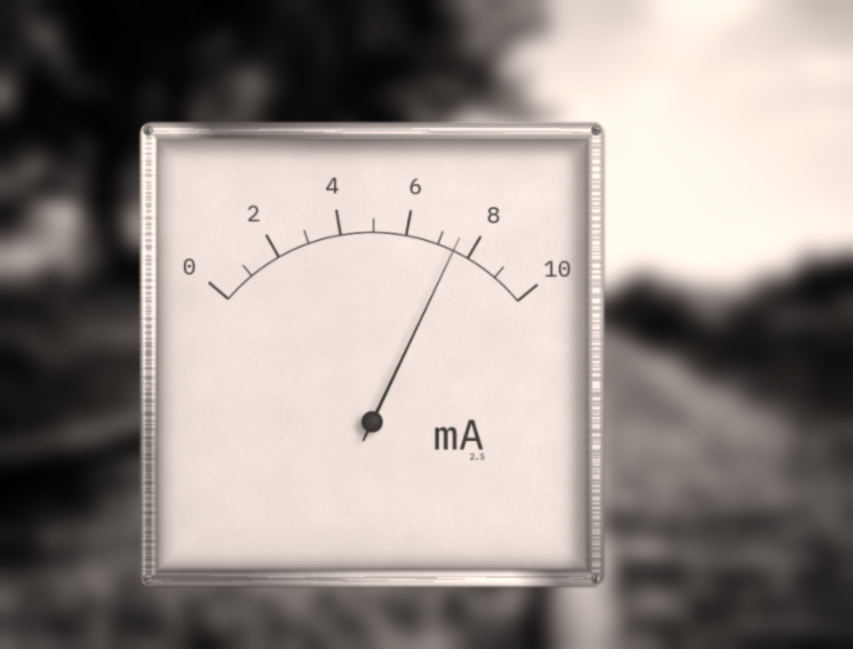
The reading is 7.5 mA
